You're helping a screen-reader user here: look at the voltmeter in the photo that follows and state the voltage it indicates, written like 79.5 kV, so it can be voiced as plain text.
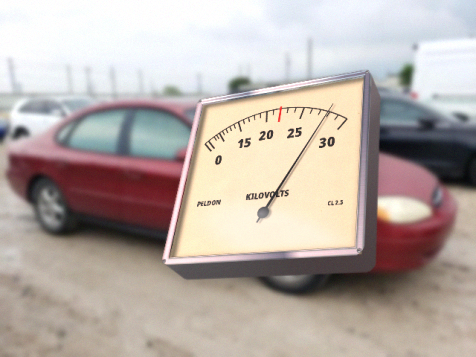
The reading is 28 kV
